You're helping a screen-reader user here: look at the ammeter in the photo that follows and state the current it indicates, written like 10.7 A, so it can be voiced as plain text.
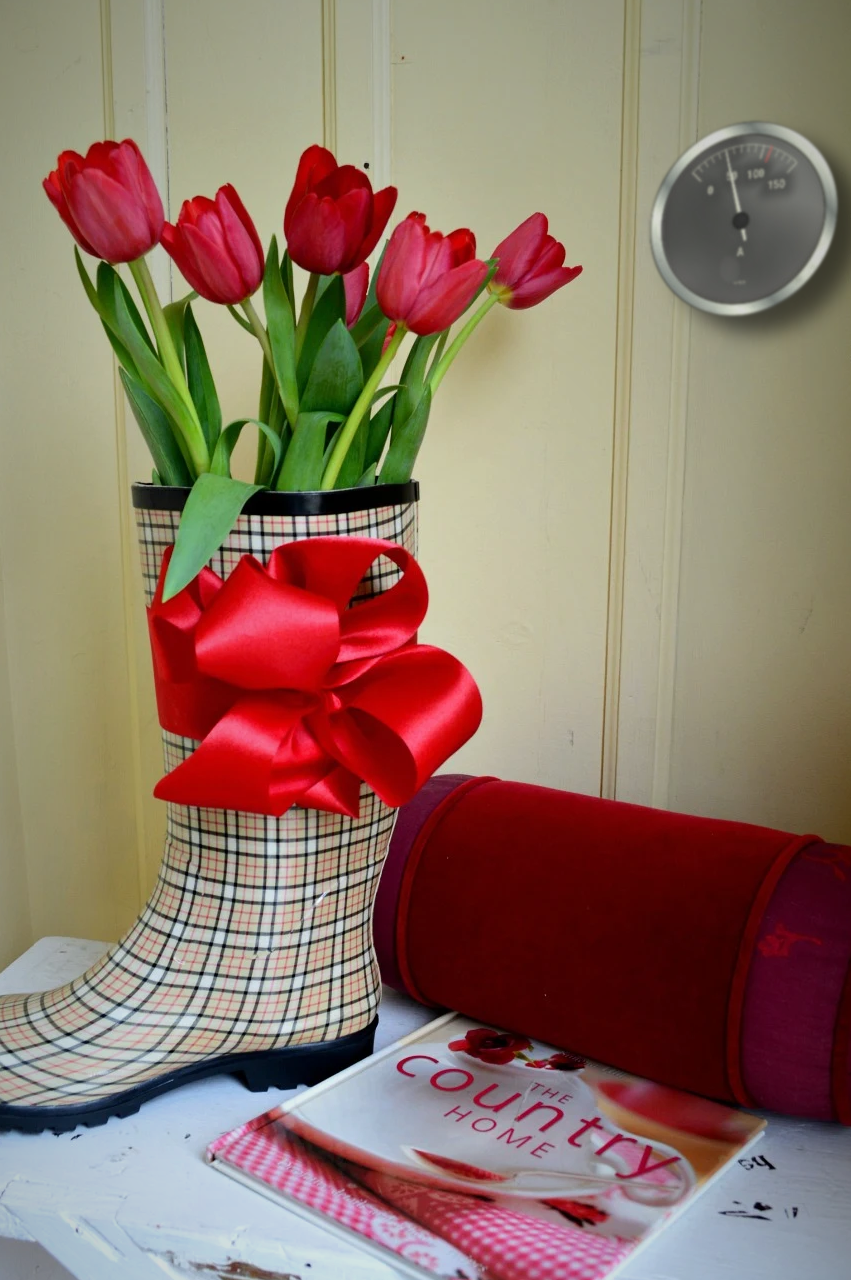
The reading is 50 A
